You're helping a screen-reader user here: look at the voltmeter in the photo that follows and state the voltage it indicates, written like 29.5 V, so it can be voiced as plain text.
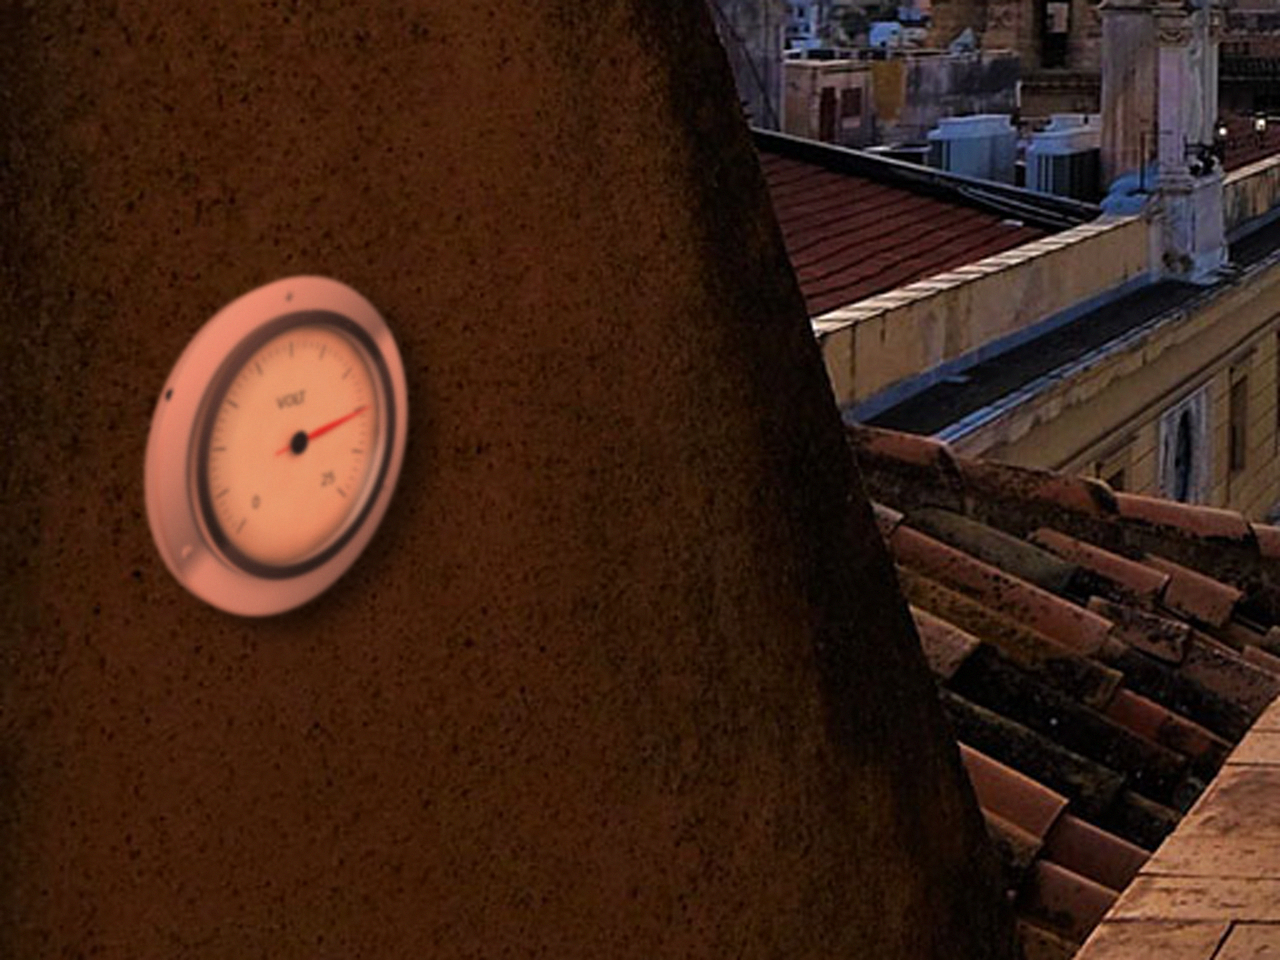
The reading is 20 V
